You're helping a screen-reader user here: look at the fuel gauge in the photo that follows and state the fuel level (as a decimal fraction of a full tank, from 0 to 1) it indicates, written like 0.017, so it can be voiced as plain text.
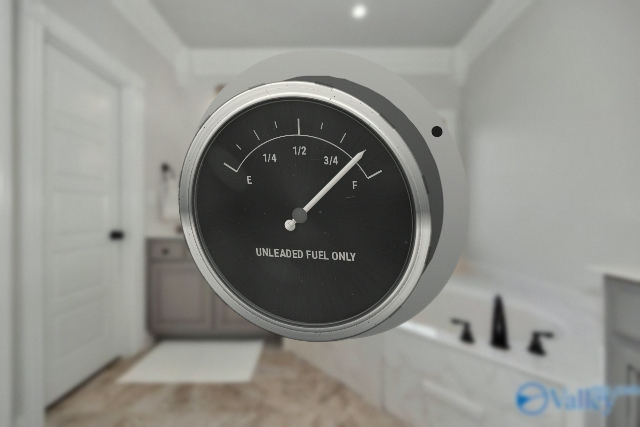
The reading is 0.875
